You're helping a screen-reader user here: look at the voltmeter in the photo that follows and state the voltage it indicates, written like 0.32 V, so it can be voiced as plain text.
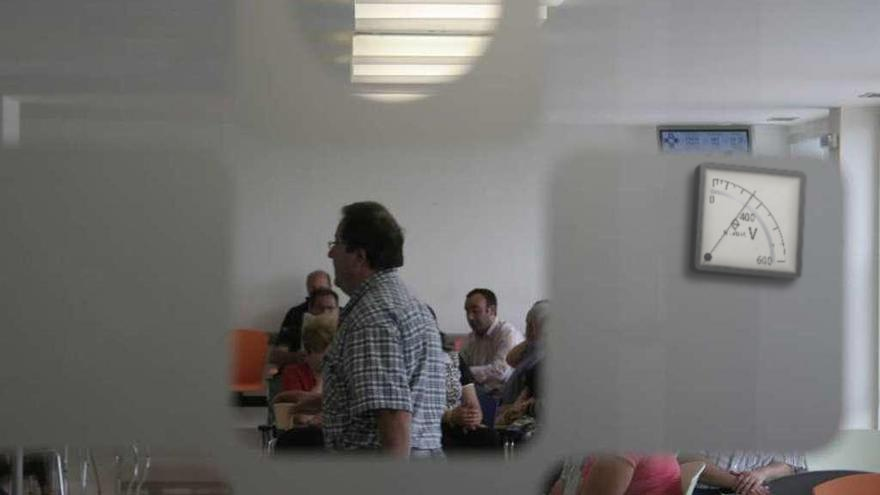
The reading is 350 V
